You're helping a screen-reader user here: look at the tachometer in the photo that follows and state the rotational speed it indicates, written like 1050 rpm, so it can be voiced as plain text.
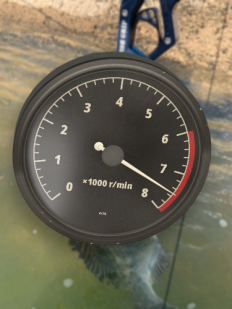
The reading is 7500 rpm
